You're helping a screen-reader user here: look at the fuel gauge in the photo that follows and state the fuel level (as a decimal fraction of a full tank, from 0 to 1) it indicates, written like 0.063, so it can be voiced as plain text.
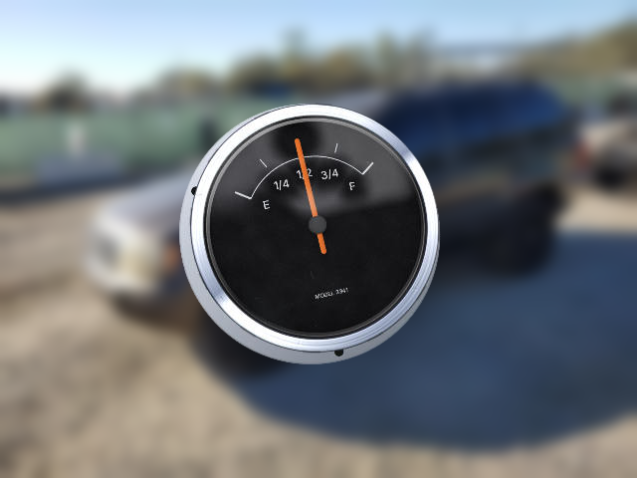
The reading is 0.5
